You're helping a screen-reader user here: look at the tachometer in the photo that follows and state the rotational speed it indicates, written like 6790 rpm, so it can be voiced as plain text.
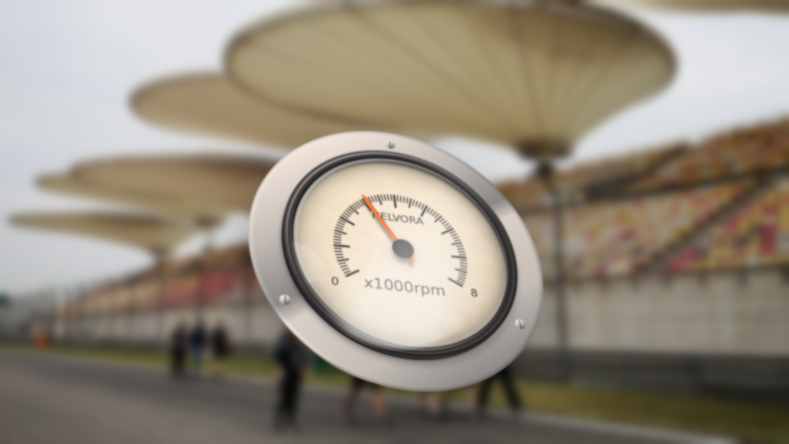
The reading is 3000 rpm
